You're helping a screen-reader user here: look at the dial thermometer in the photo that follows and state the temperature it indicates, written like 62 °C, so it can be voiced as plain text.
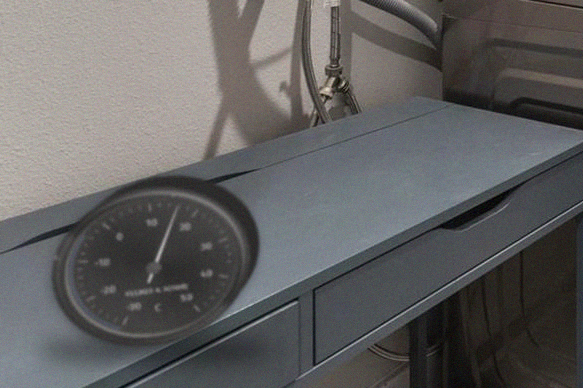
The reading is 16 °C
